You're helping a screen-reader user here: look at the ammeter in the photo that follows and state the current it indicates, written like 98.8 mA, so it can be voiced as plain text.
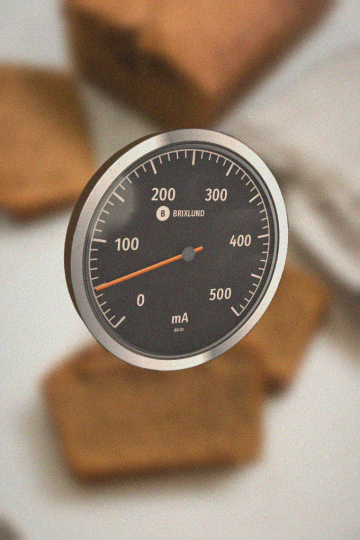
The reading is 50 mA
